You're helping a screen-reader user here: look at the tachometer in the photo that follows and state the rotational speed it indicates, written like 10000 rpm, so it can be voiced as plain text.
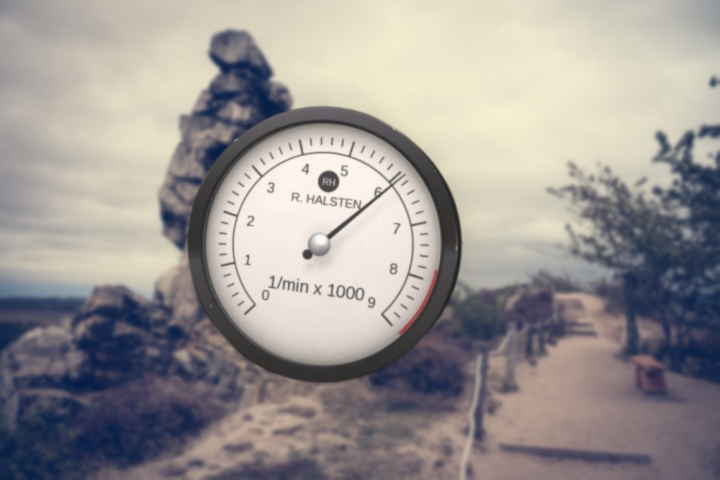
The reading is 6100 rpm
